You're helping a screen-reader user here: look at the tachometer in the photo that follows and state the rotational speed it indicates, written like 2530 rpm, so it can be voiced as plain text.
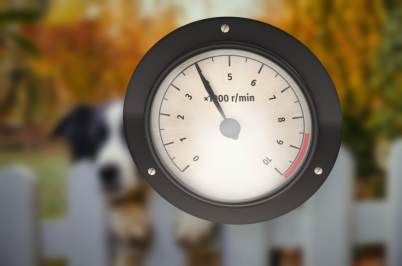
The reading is 4000 rpm
